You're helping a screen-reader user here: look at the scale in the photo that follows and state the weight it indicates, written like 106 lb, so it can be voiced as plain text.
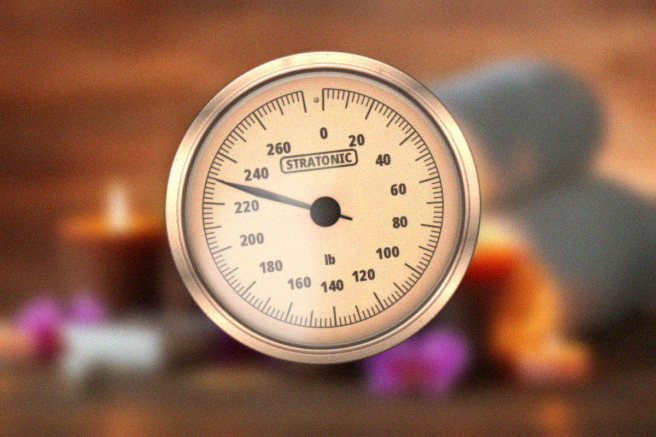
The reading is 230 lb
